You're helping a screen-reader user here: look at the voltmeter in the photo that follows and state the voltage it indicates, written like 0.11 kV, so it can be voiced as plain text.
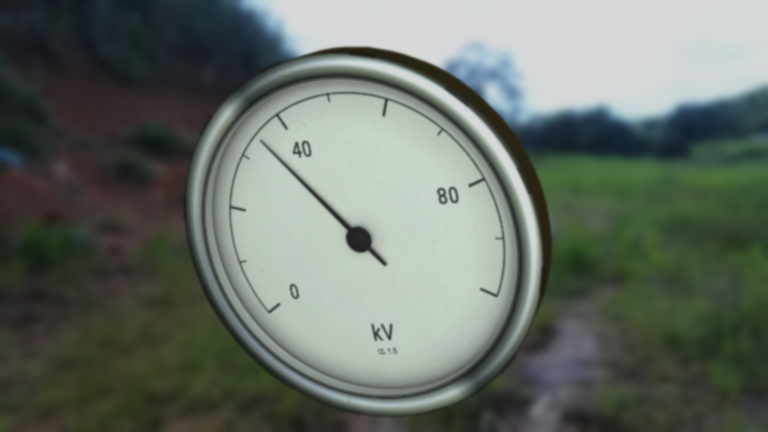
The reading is 35 kV
